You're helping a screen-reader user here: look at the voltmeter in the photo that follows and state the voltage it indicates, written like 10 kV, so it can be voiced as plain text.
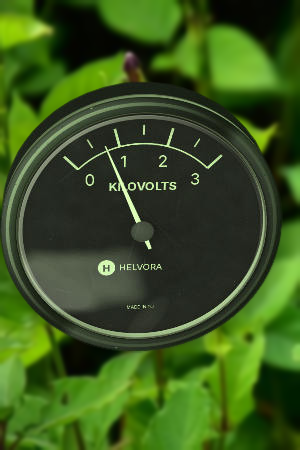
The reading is 0.75 kV
